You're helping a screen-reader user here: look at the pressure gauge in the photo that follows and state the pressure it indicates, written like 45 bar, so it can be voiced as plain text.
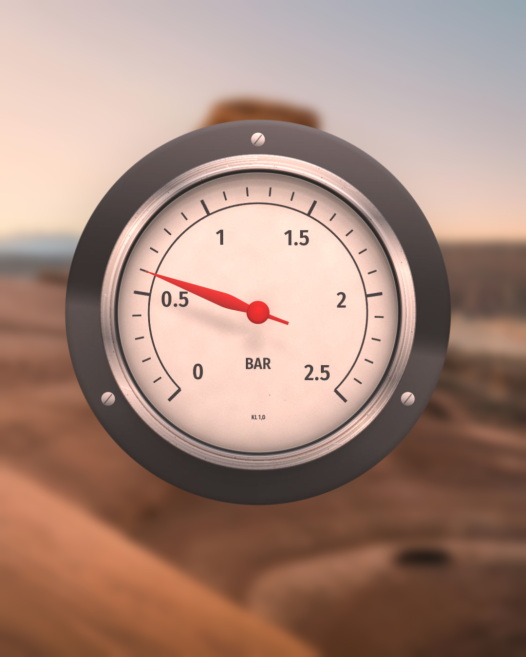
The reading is 0.6 bar
